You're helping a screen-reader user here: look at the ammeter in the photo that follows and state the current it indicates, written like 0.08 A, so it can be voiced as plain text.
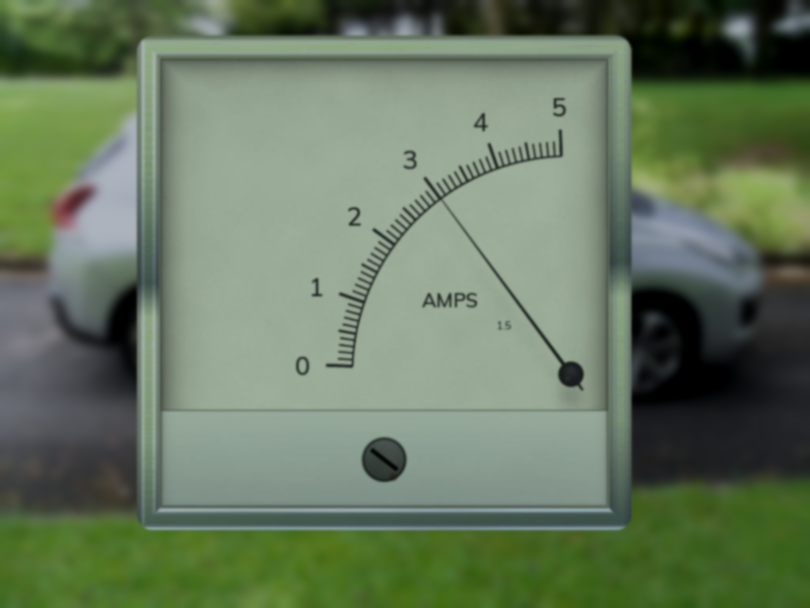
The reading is 3 A
